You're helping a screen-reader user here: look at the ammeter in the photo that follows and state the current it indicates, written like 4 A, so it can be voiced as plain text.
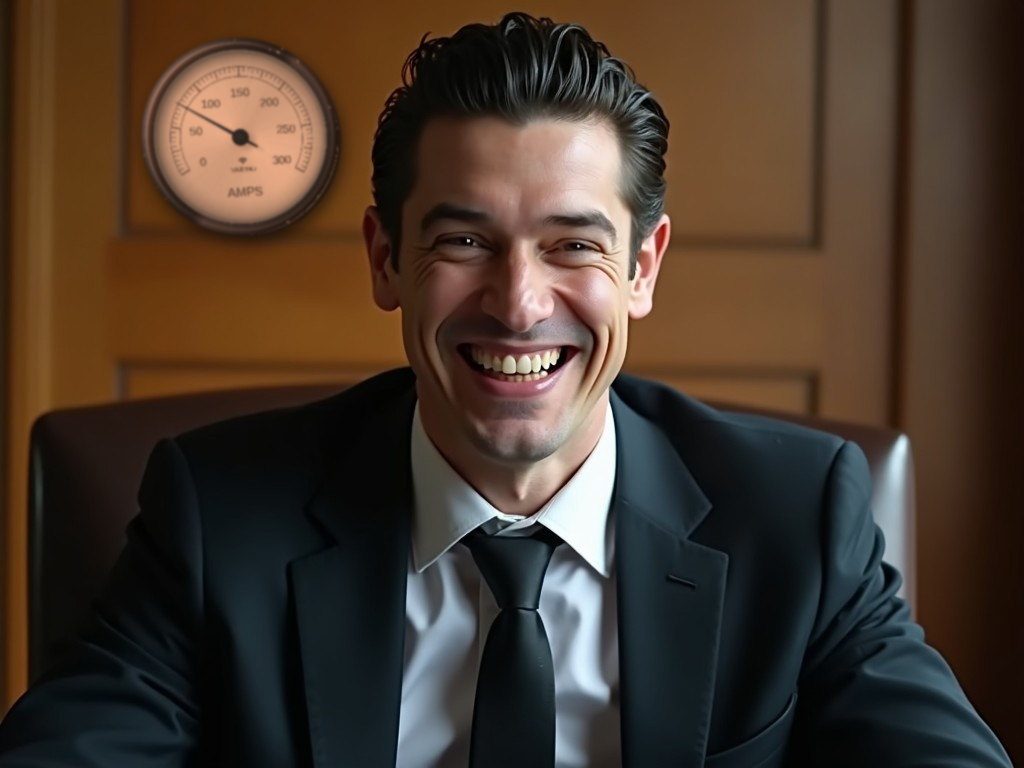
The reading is 75 A
